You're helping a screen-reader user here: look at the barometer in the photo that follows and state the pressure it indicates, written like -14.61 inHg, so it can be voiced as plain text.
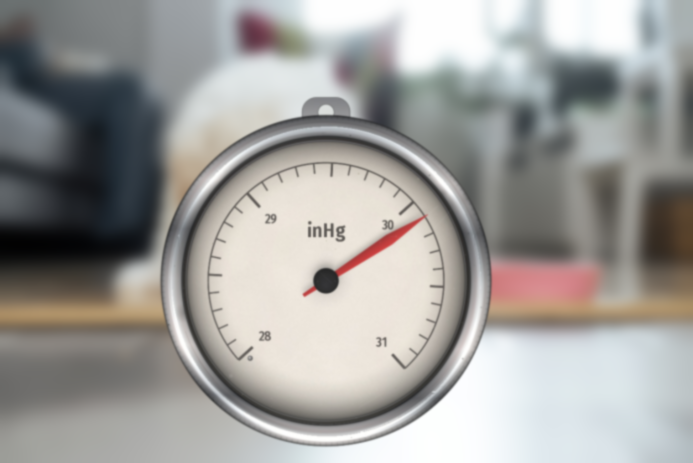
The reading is 30.1 inHg
